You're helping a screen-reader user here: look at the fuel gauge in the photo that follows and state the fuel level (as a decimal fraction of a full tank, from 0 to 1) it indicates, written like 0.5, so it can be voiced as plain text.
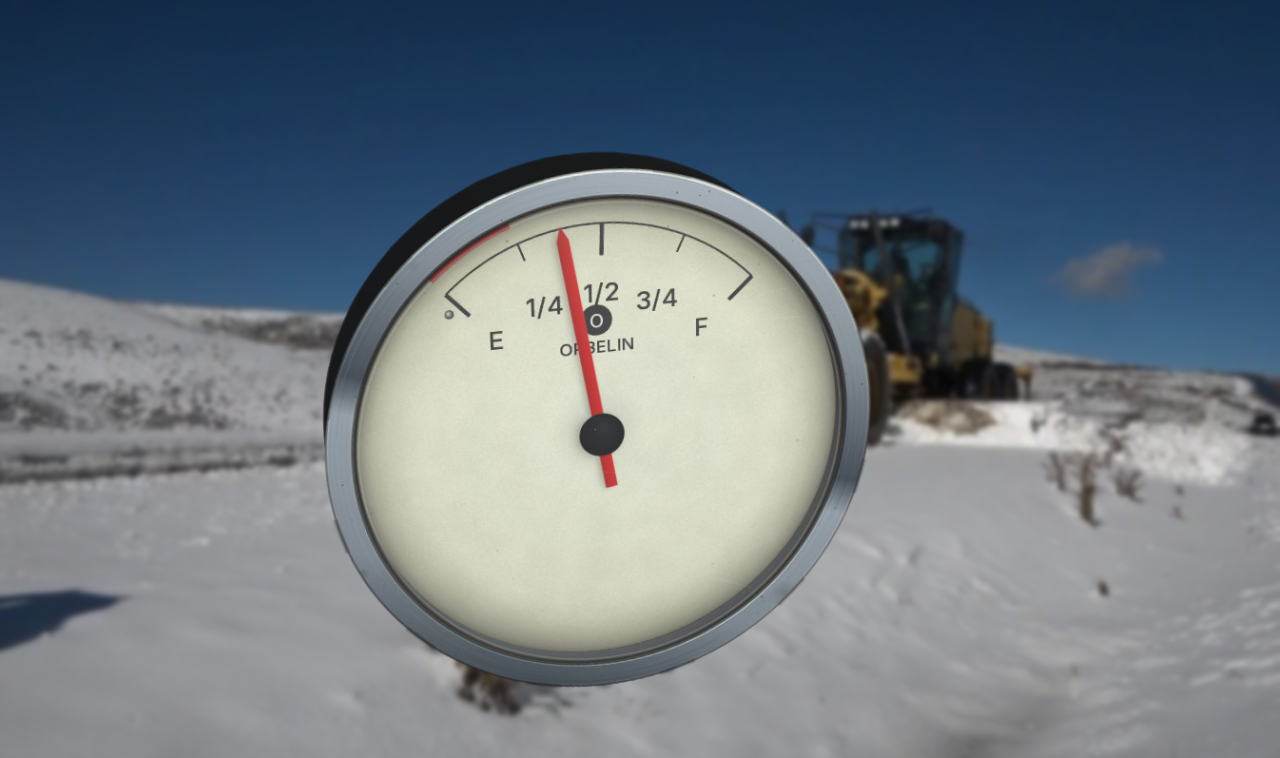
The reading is 0.375
